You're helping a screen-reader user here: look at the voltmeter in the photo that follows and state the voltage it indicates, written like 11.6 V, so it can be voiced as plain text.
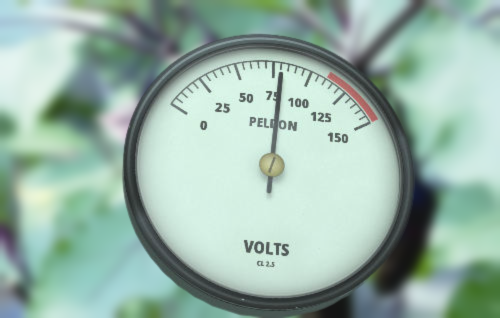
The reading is 80 V
